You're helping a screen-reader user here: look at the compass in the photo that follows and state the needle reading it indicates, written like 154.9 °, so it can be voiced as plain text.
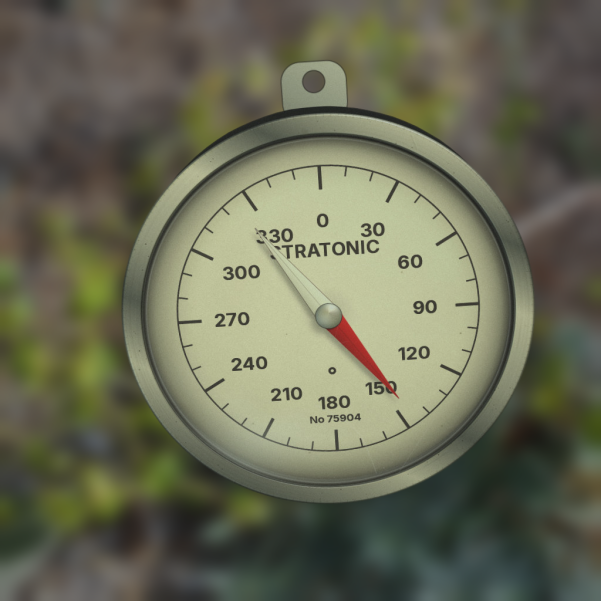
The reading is 145 °
